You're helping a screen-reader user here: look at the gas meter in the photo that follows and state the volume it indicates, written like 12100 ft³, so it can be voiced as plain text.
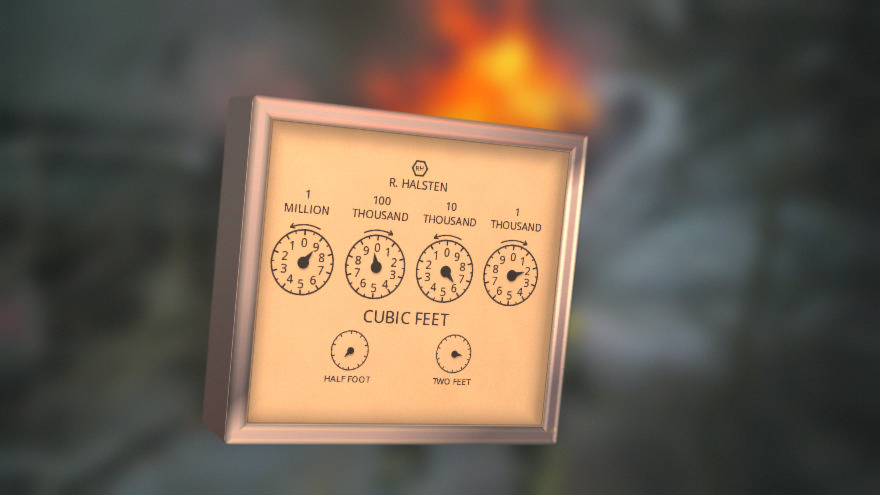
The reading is 896200 ft³
